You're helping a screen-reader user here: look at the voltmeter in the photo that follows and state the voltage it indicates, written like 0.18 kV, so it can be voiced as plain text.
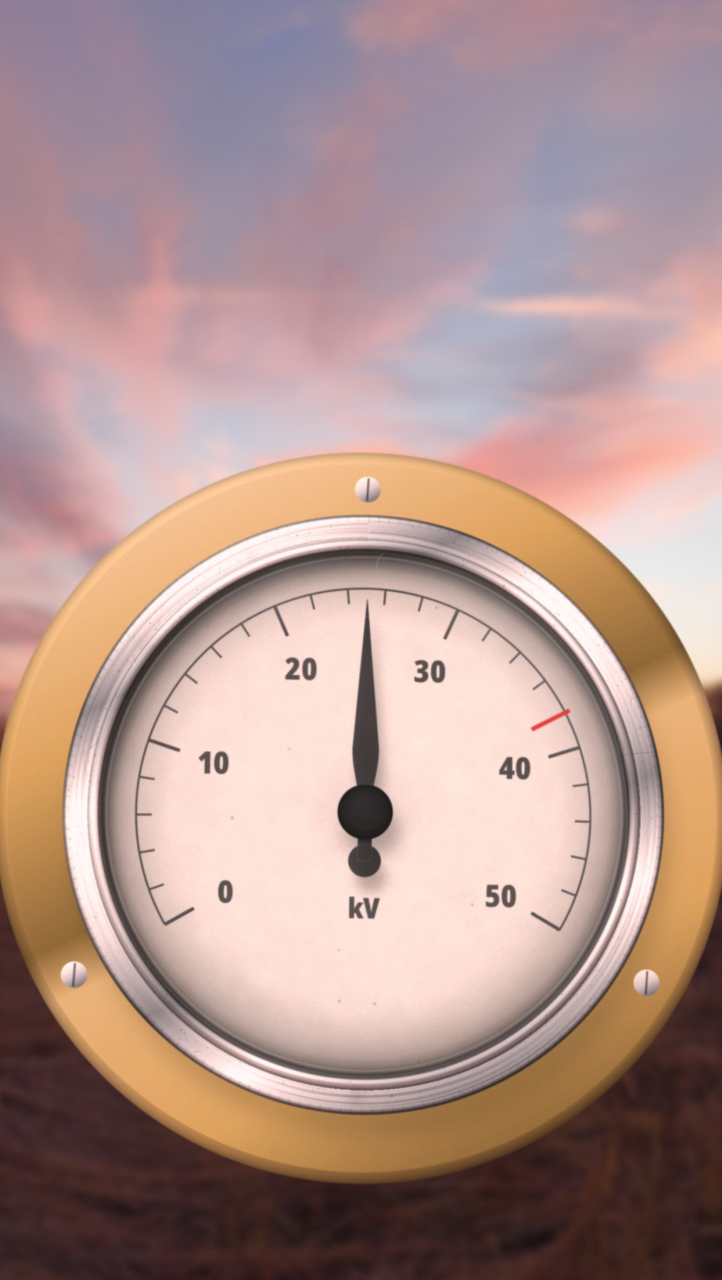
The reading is 25 kV
